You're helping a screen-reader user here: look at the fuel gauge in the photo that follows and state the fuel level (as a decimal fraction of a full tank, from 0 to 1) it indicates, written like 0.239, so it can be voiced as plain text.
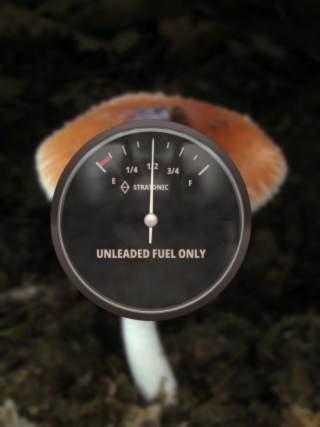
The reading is 0.5
